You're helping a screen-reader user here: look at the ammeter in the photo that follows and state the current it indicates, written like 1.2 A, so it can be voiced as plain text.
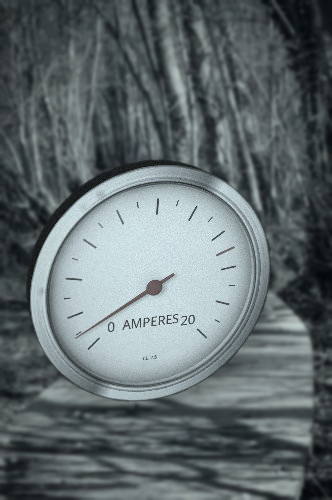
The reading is 1 A
